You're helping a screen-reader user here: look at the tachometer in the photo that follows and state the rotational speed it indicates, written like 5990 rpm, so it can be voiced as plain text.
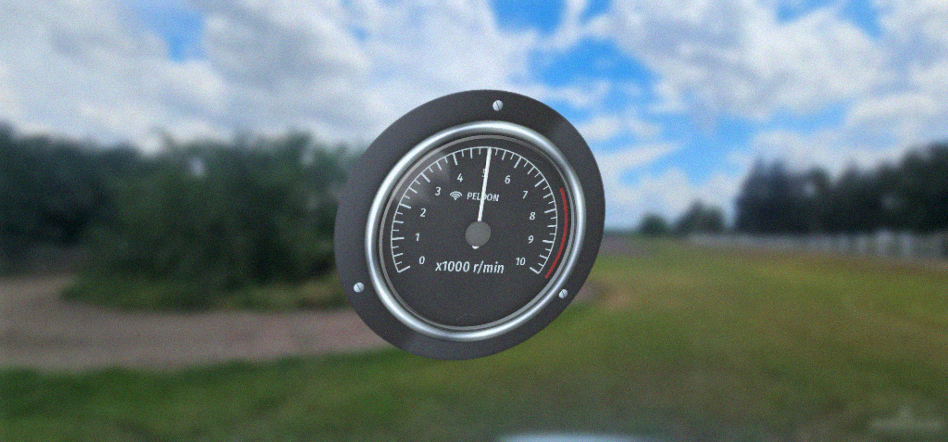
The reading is 5000 rpm
